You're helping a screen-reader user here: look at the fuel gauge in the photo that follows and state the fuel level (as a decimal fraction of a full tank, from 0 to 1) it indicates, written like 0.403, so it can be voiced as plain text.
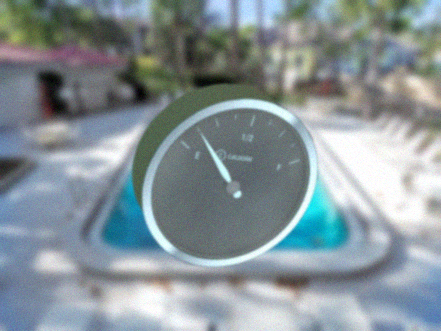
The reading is 0.125
